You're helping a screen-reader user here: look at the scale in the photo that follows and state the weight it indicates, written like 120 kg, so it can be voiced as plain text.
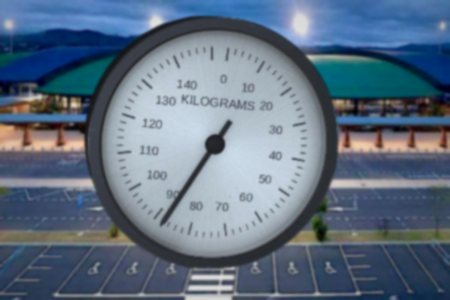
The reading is 88 kg
